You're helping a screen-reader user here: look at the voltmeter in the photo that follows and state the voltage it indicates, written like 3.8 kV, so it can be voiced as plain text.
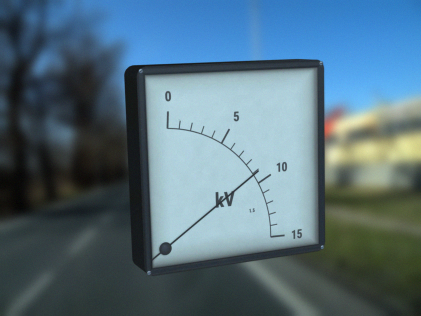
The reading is 9 kV
